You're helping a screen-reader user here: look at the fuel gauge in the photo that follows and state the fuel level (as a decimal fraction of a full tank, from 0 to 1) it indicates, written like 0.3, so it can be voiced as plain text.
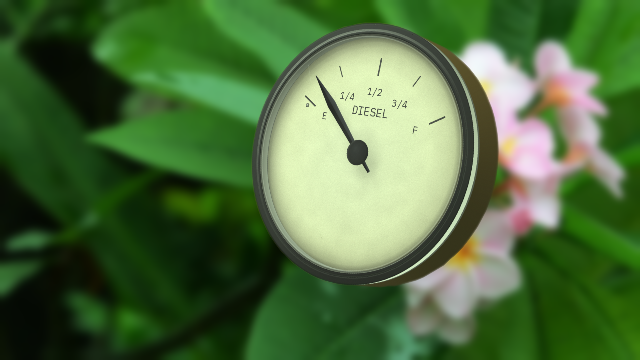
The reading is 0.125
